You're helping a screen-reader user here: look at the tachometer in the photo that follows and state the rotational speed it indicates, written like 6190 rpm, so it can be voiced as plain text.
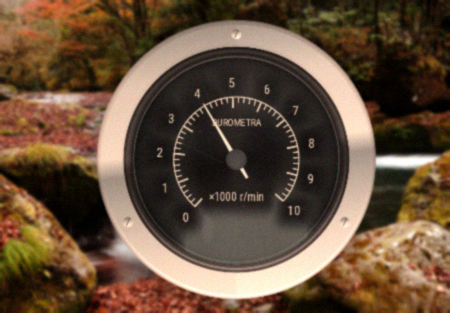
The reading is 4000 rpm
